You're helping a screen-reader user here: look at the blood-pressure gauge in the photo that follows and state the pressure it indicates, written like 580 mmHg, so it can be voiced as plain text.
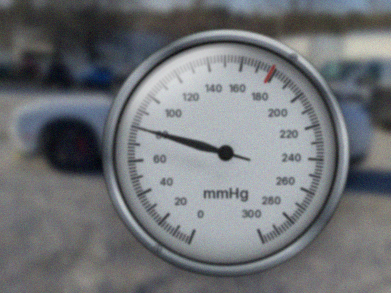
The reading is 80 mmHg
